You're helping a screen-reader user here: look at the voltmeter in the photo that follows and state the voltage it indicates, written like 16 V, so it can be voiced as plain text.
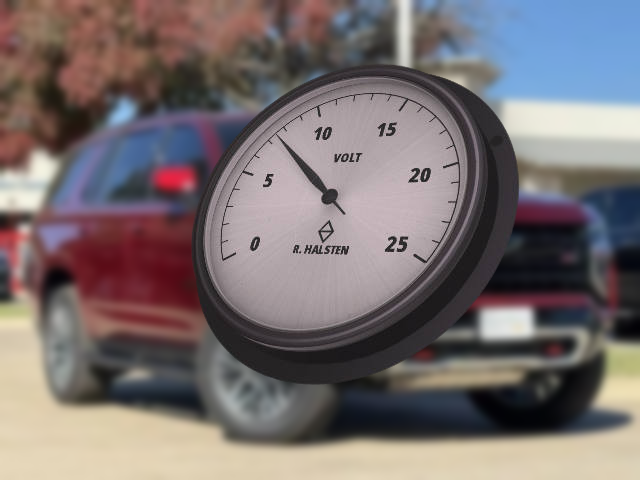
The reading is 7.5 V
